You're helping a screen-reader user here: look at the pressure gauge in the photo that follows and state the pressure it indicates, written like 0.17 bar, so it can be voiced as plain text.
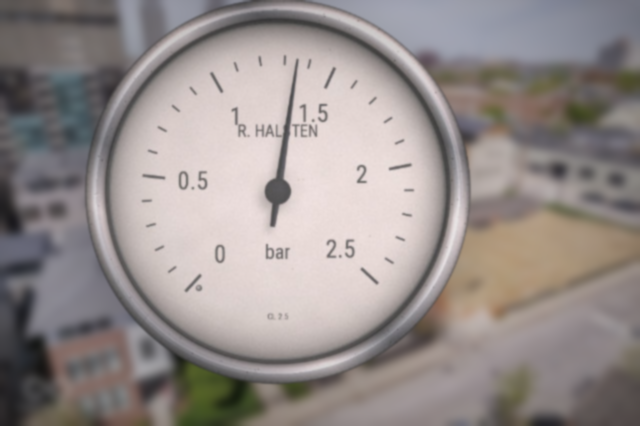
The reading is 1.35 bar
